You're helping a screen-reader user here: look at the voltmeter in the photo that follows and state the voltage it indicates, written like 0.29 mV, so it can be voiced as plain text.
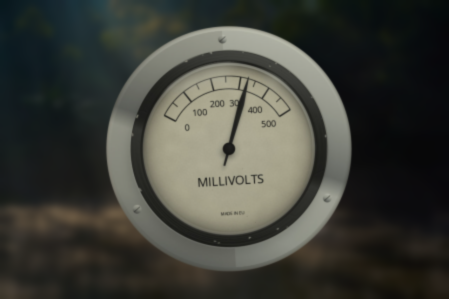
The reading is 325 mV
